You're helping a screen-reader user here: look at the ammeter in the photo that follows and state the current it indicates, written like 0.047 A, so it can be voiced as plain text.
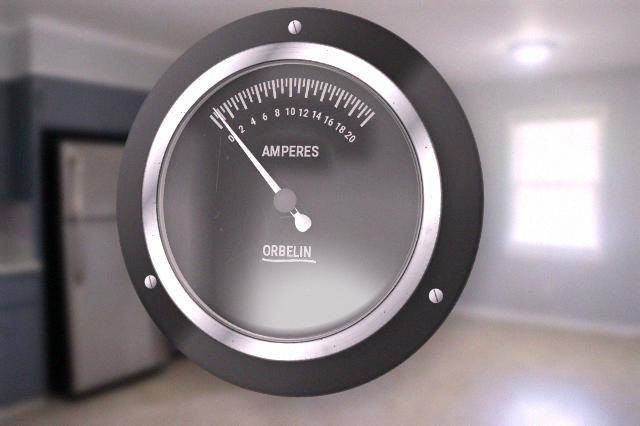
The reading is 1 A
